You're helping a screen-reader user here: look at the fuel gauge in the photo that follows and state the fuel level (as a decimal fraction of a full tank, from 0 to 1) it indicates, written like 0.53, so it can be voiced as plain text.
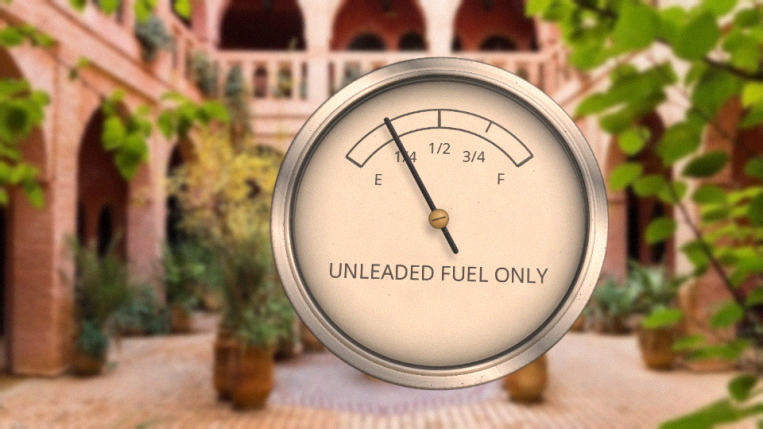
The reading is 0.25
